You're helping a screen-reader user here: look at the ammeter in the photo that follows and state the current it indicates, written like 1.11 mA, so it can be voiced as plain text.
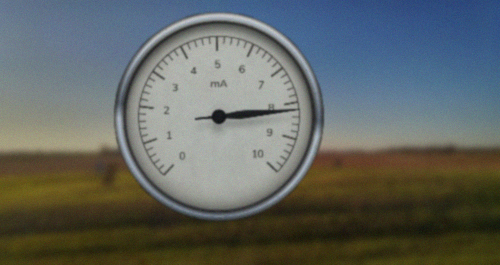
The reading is 8.2 mA
